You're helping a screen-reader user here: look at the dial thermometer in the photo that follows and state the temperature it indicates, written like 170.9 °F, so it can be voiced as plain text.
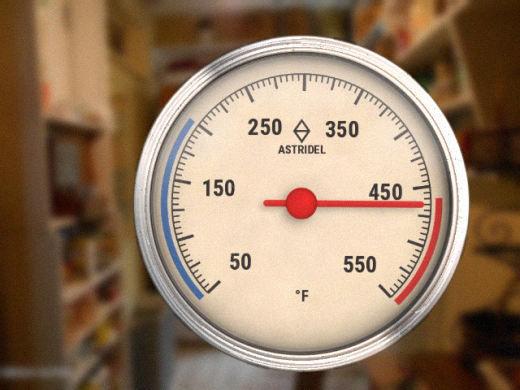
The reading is 465 °F
